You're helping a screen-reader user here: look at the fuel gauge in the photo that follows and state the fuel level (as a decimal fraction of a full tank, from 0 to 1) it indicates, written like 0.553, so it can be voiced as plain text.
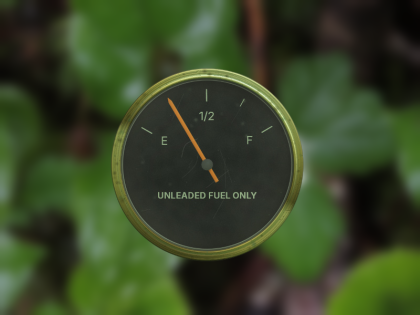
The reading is 0.25
